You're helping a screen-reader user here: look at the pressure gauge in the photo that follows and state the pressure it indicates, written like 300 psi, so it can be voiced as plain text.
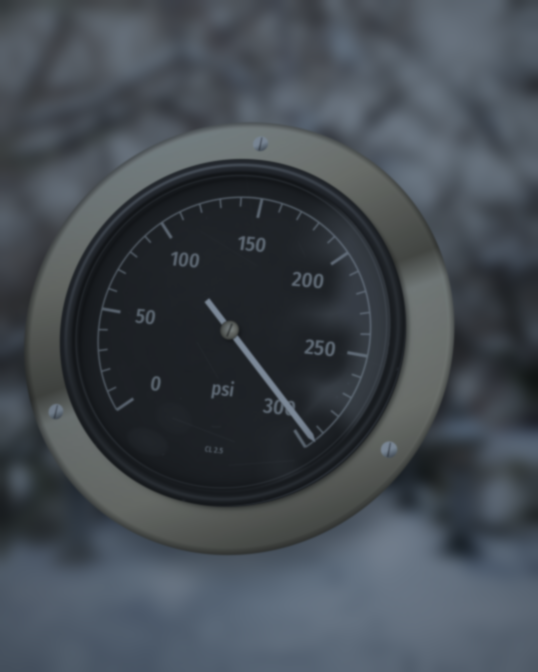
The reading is 295 psi
